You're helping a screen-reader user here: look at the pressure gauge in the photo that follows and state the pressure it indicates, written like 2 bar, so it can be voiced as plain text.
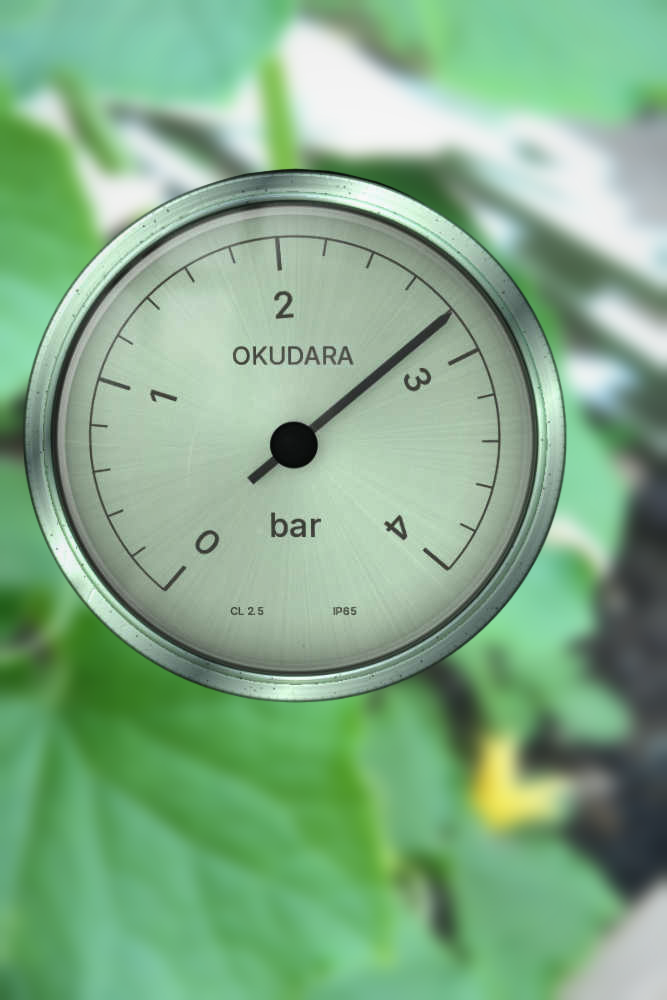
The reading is 2.8 bar
